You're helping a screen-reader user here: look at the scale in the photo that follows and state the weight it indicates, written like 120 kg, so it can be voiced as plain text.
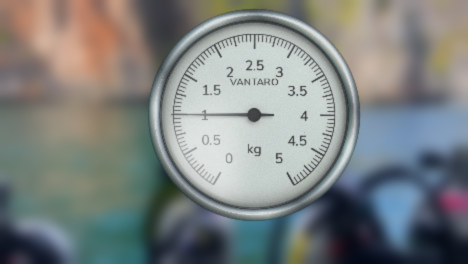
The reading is 1 kg
